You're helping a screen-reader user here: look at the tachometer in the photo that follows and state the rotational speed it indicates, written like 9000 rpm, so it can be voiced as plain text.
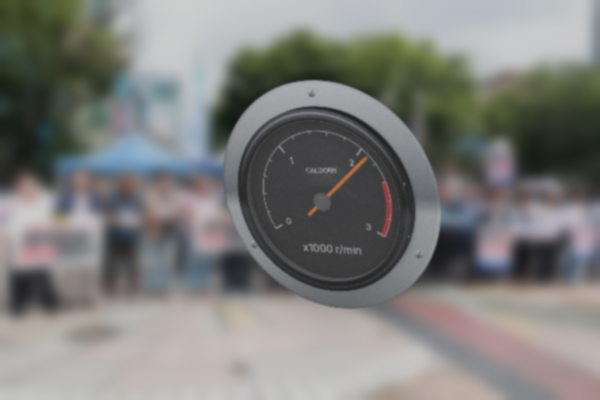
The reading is 2100 rpm
